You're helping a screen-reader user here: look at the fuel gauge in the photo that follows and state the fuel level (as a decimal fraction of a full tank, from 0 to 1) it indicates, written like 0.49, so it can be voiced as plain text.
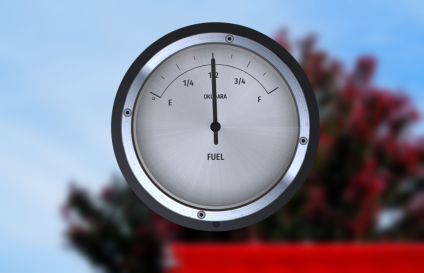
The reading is 0.5
